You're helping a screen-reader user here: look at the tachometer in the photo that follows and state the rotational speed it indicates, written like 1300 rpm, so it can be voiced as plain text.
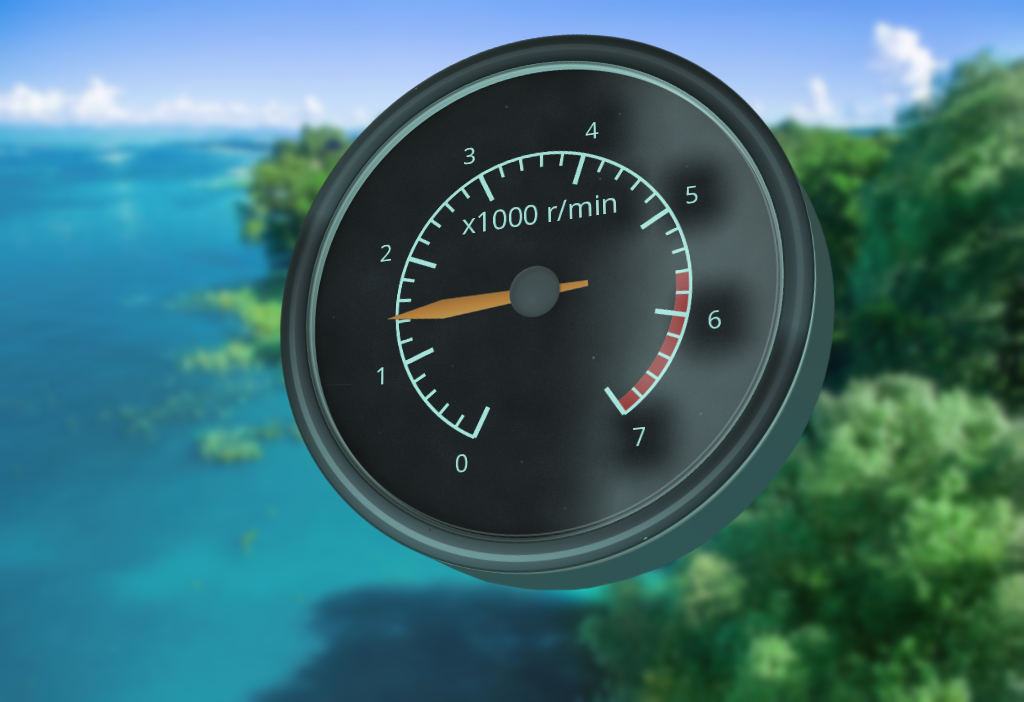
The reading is 1400 rpm
